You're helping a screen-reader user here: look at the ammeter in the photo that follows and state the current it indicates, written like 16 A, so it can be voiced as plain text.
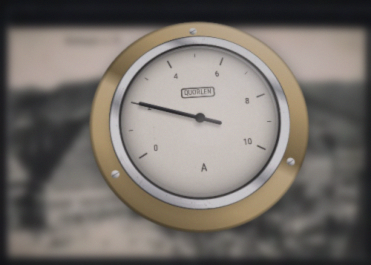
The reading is 2 A
